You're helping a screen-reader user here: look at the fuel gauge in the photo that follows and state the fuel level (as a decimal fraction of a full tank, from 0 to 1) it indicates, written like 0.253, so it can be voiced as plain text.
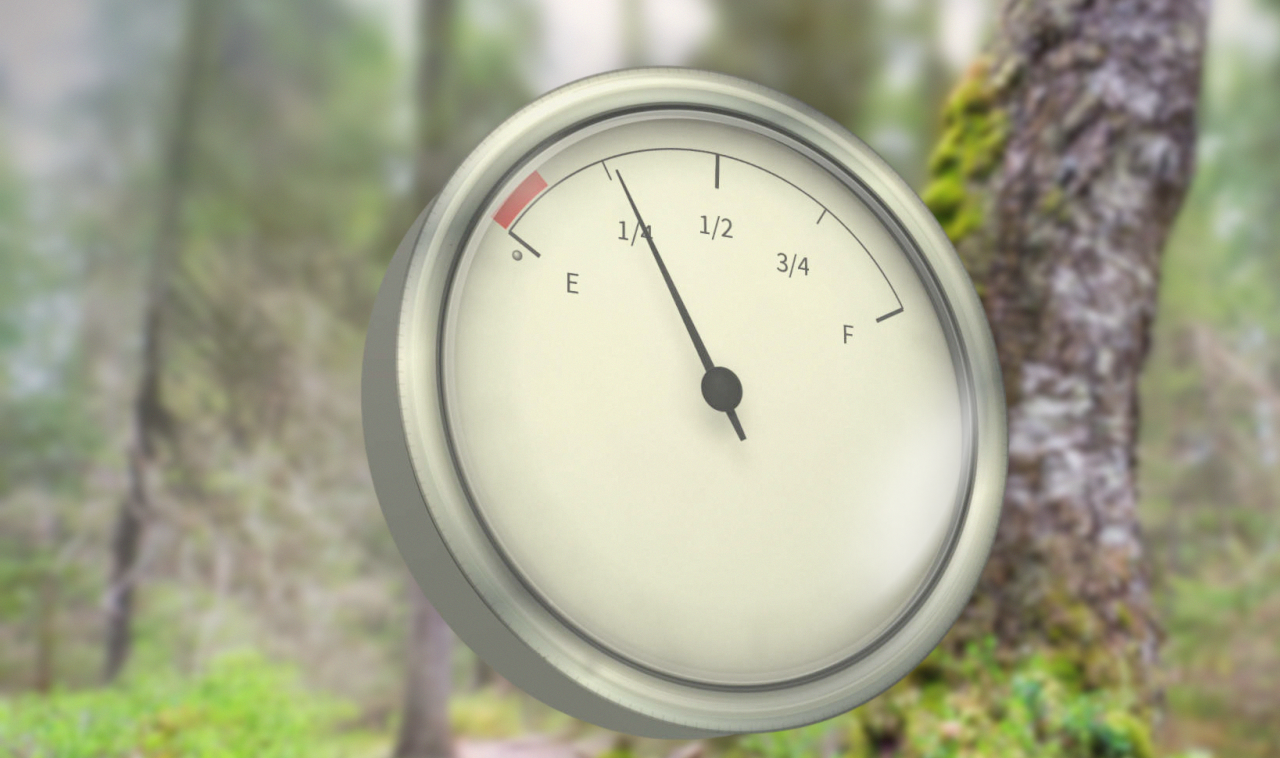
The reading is 0.25
